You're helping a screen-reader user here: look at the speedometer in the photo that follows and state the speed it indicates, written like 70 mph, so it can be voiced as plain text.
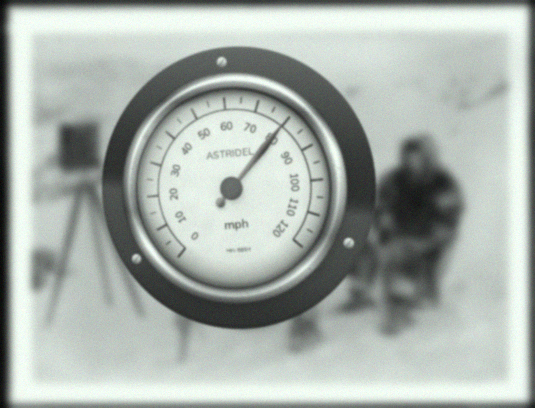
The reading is 80 mph
